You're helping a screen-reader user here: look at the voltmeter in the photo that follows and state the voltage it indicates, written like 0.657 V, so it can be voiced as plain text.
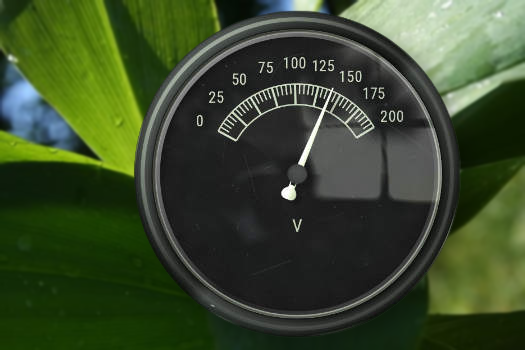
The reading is 140 V
